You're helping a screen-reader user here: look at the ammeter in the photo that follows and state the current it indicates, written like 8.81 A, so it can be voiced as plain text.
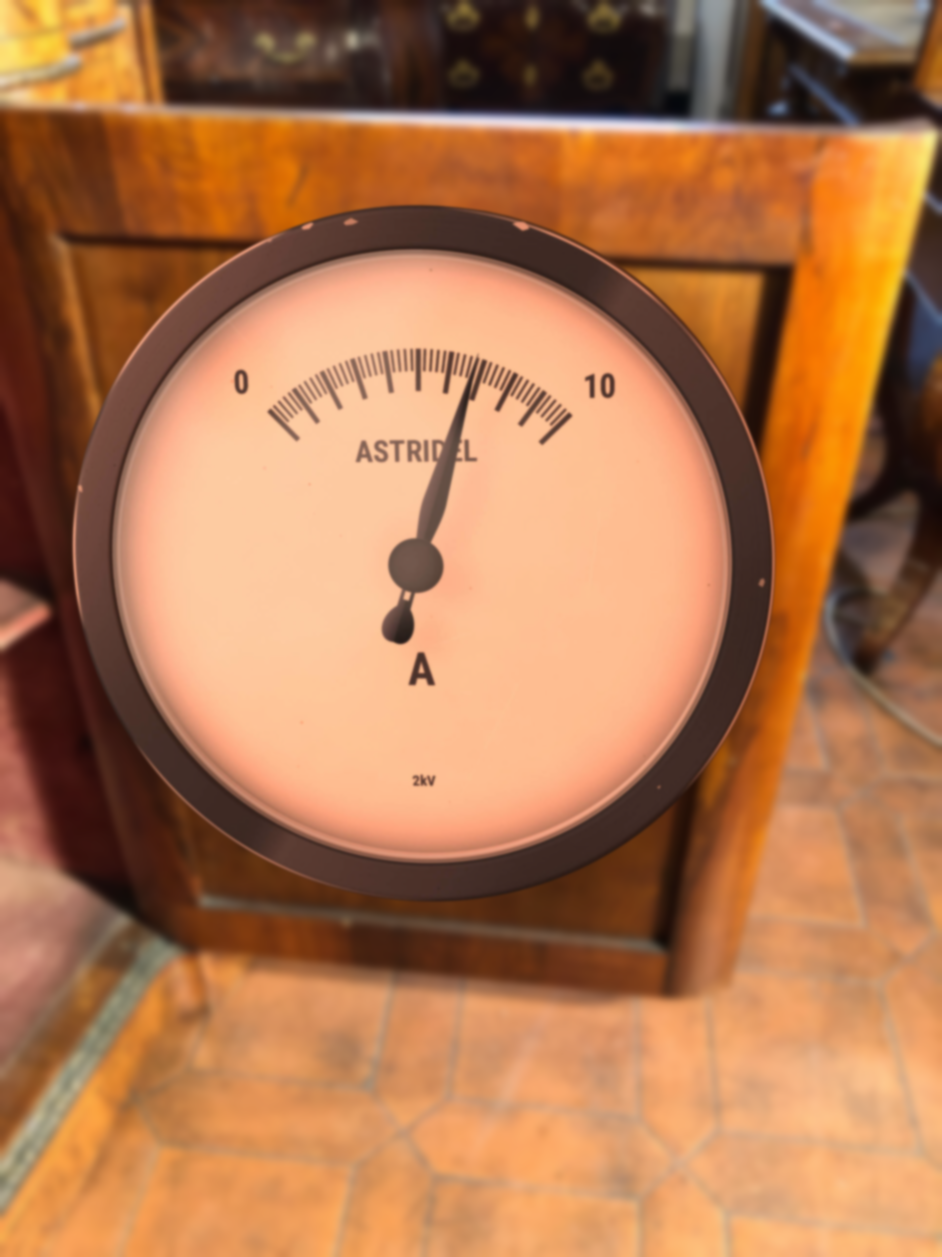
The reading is 6.8 A
